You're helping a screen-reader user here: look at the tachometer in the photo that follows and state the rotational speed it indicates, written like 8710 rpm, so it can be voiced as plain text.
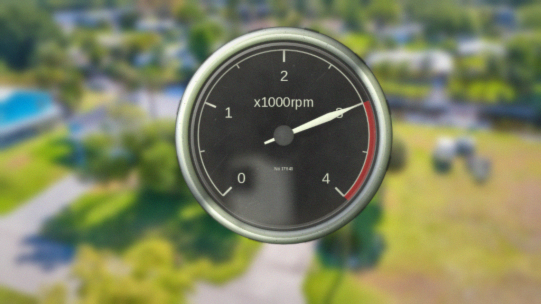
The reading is 3000 rpm
